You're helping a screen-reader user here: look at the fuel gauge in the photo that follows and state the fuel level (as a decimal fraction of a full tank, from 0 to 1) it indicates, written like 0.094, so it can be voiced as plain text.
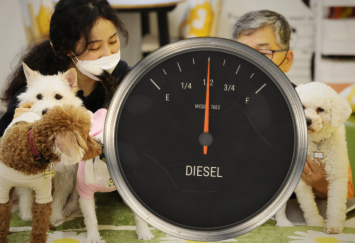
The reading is 0.5
